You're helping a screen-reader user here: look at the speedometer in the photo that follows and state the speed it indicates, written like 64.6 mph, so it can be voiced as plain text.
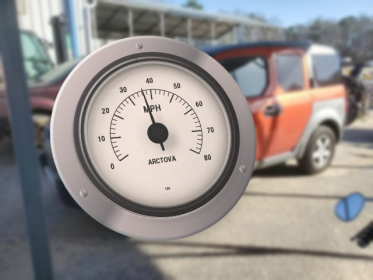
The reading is 36 mph
